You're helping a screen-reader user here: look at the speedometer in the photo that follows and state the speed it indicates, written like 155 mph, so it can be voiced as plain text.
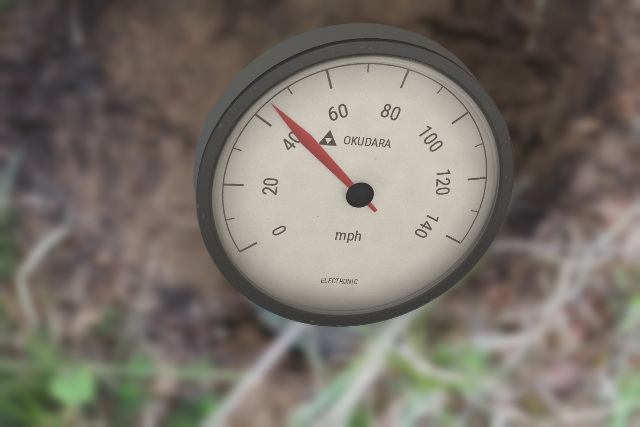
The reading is 45 mph
